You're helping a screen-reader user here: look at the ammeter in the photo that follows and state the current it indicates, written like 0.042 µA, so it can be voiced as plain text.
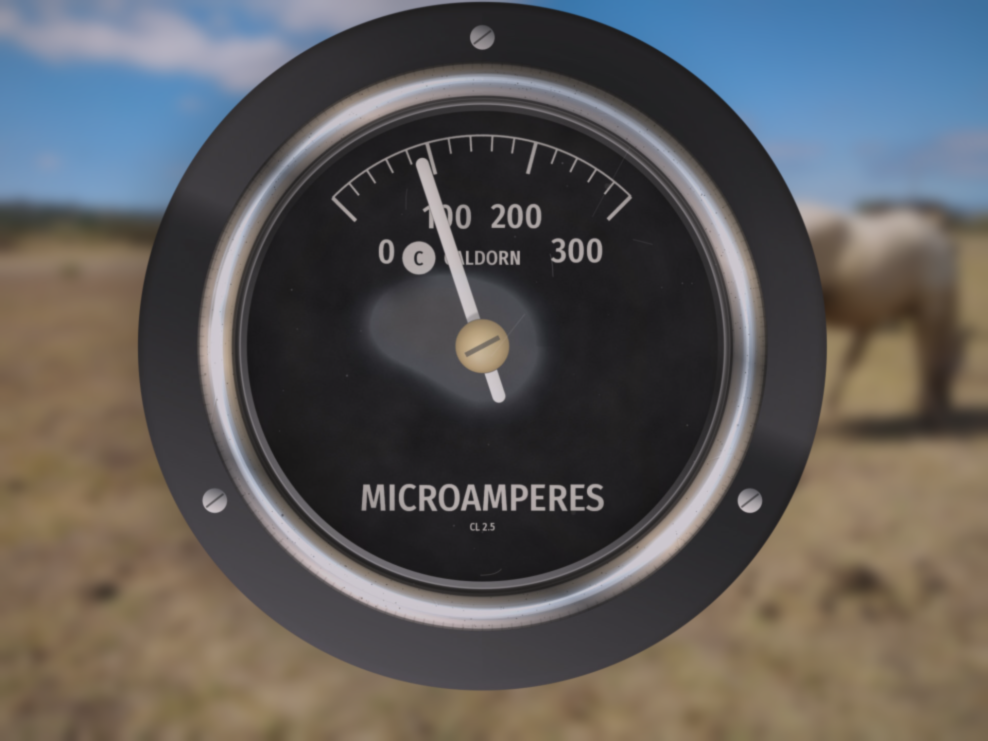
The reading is 90 µA
